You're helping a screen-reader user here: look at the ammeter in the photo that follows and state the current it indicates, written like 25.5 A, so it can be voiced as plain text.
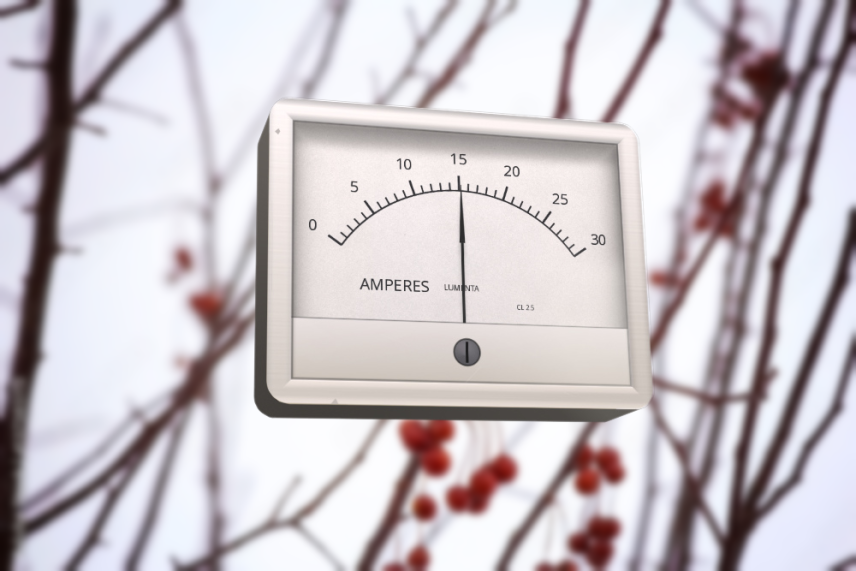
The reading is 15 A
